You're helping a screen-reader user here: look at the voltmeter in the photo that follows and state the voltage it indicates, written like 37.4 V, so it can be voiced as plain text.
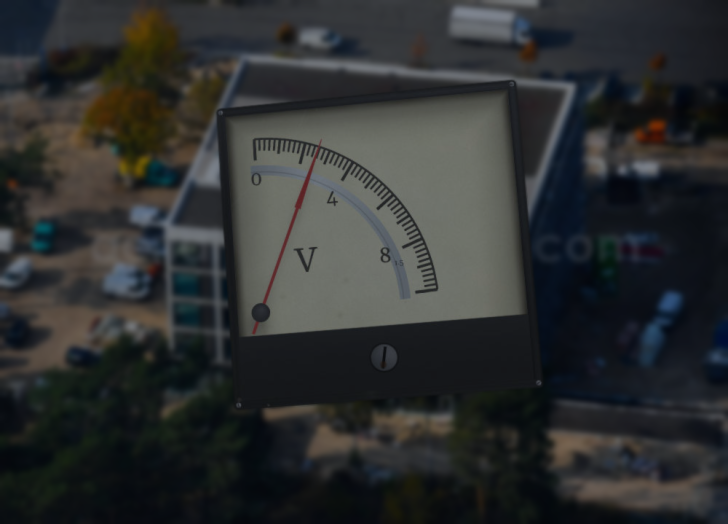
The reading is 2.6 V
